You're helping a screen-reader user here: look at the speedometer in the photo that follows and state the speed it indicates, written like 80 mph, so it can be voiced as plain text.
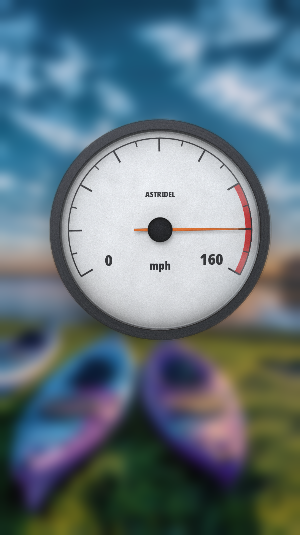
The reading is 140 mph
